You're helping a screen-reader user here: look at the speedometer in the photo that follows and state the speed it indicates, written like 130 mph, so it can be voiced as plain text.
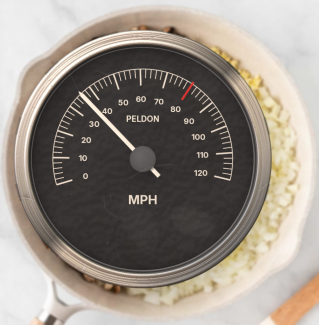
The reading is 36 mph
